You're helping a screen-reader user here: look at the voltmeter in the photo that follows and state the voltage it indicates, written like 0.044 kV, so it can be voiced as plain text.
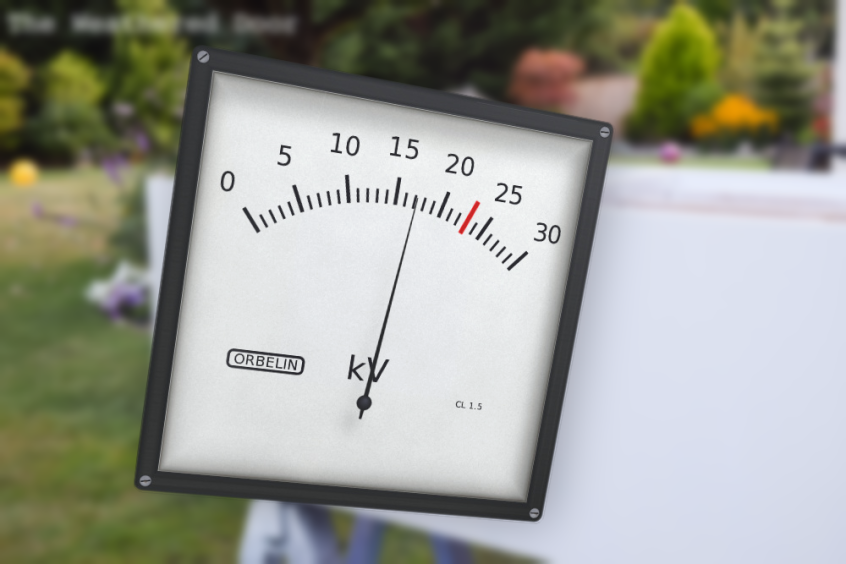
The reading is 17 kV
